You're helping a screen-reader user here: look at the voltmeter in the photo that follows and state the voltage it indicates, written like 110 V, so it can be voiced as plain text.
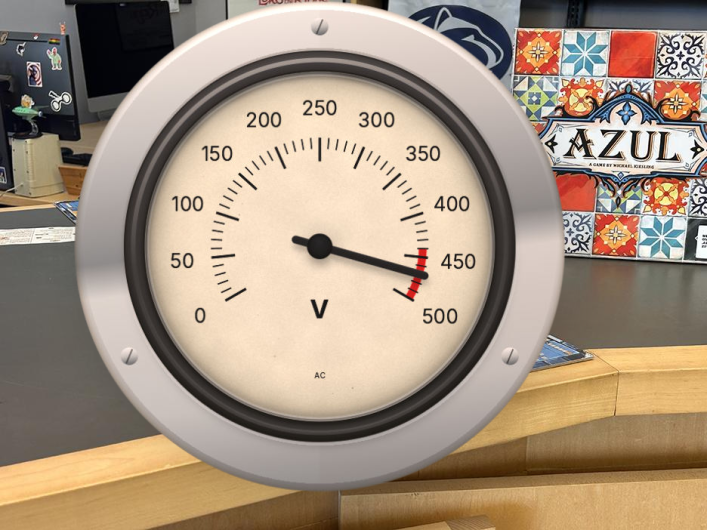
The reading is 470 V
